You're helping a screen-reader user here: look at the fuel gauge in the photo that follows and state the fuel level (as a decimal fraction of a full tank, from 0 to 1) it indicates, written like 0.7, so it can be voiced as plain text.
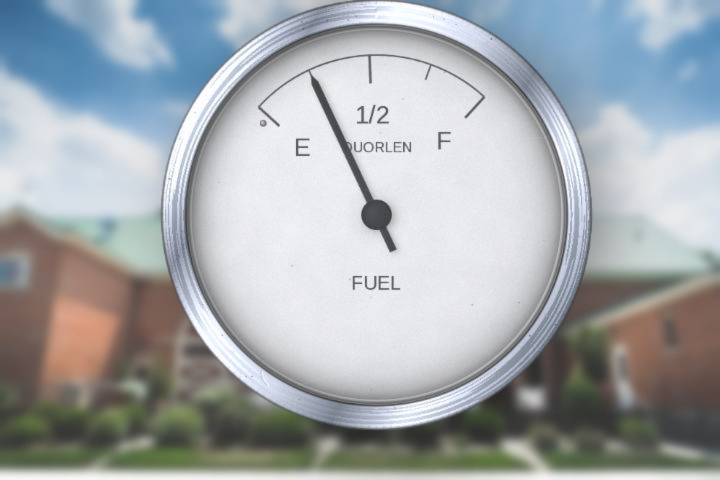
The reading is 0.25
